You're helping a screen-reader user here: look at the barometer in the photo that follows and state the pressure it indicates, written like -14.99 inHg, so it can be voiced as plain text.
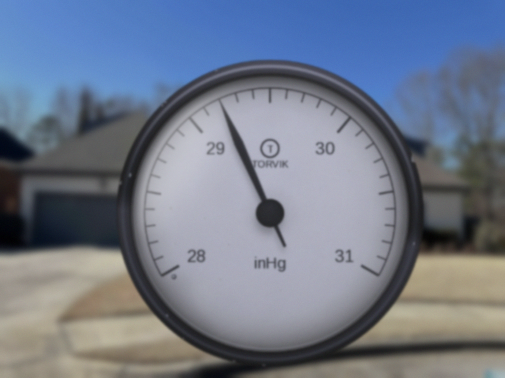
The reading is 29.2 inHg
